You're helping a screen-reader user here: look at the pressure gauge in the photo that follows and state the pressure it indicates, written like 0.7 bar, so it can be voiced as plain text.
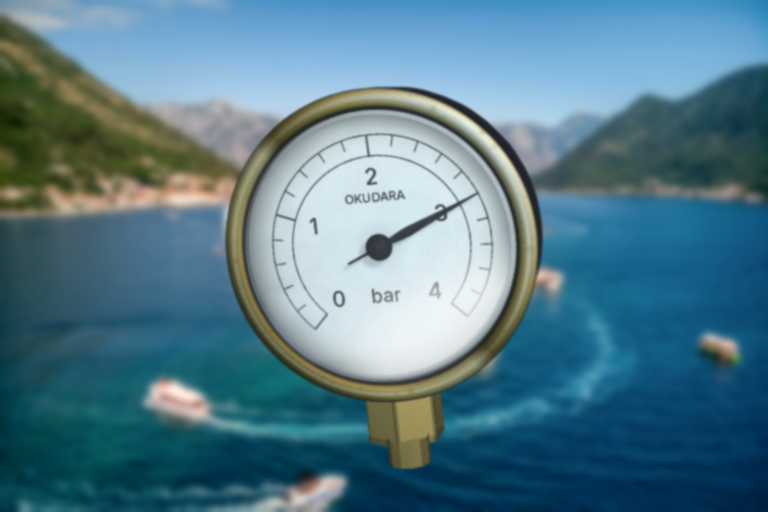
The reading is 3 bar
